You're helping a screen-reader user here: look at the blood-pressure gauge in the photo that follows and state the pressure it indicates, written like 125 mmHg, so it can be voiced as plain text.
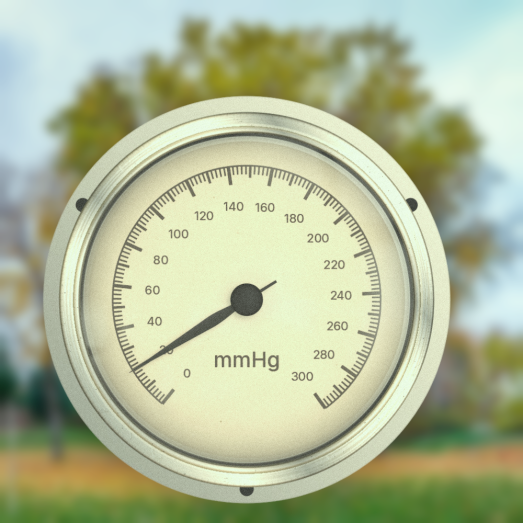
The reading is 20 mmHg
